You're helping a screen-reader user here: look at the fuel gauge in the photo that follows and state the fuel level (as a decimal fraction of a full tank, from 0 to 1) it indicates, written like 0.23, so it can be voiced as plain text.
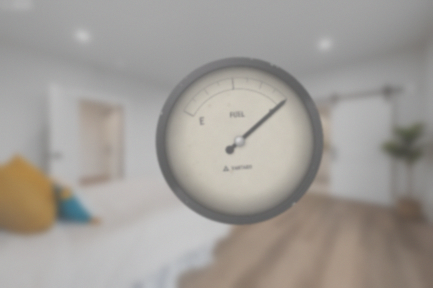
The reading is 1
